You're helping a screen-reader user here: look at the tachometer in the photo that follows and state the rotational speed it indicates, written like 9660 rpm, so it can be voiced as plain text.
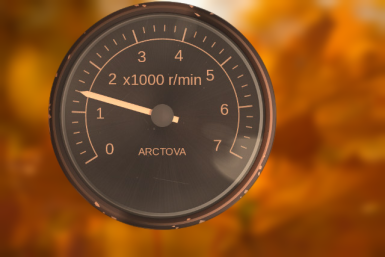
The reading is 1400 rpm
